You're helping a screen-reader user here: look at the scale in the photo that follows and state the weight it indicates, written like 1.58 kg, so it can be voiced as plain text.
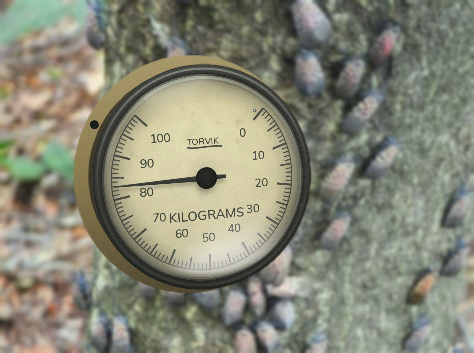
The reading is 83 kg
